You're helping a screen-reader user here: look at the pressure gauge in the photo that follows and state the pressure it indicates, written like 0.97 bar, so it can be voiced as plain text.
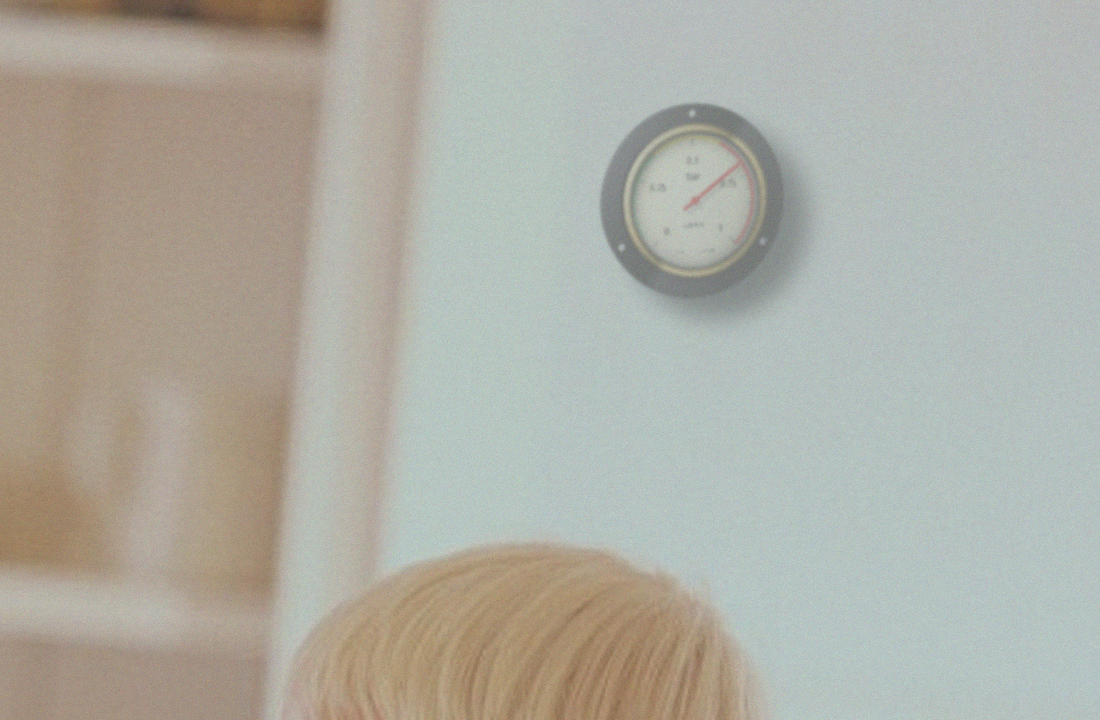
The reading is 0.7 bar
